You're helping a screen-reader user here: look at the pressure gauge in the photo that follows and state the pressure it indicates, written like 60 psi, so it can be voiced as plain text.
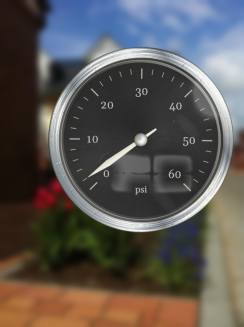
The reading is 2 psi
